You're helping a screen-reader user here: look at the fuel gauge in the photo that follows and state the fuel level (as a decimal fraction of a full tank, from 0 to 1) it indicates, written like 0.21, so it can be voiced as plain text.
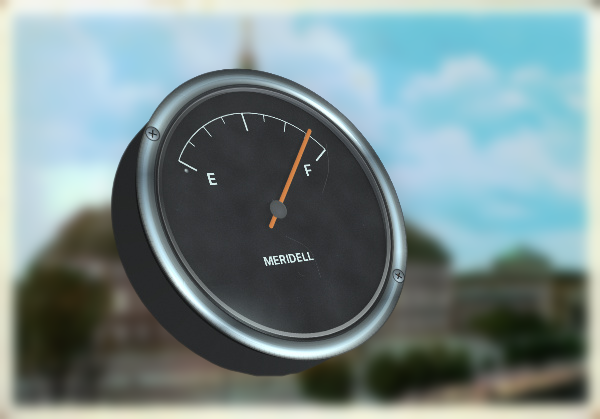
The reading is 0.875
